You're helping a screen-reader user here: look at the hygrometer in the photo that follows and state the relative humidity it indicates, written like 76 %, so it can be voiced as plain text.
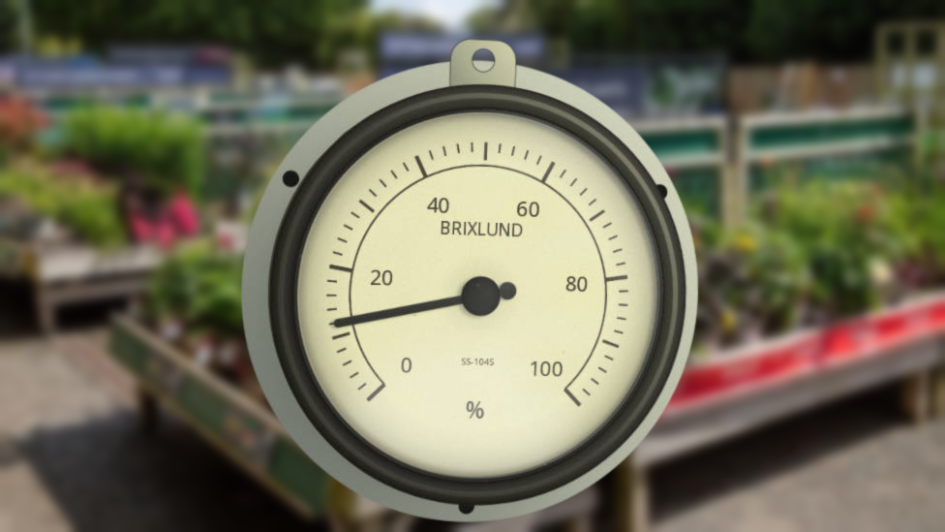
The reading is 12 %
